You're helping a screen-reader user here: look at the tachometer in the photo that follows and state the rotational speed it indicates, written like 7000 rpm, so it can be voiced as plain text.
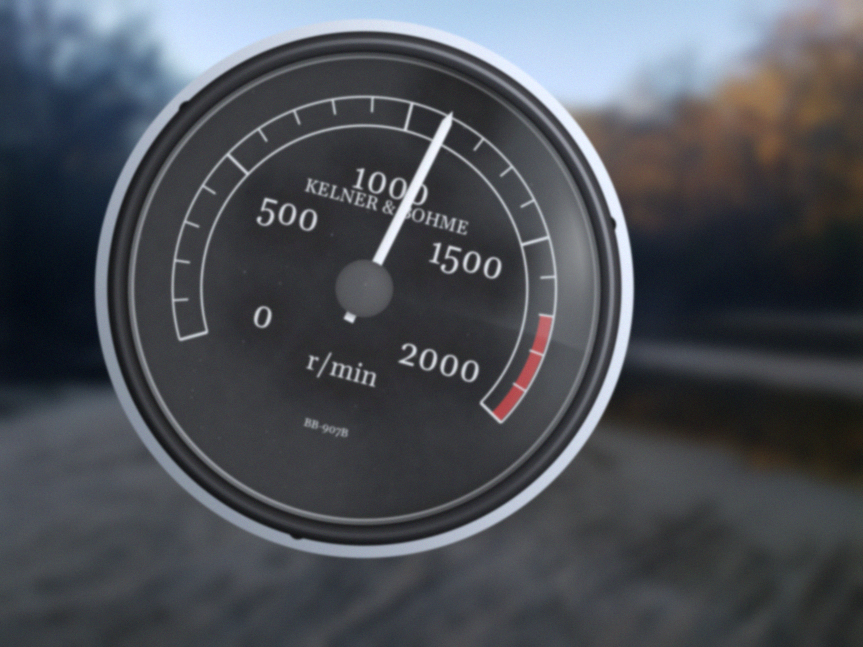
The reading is 1100 rpm
